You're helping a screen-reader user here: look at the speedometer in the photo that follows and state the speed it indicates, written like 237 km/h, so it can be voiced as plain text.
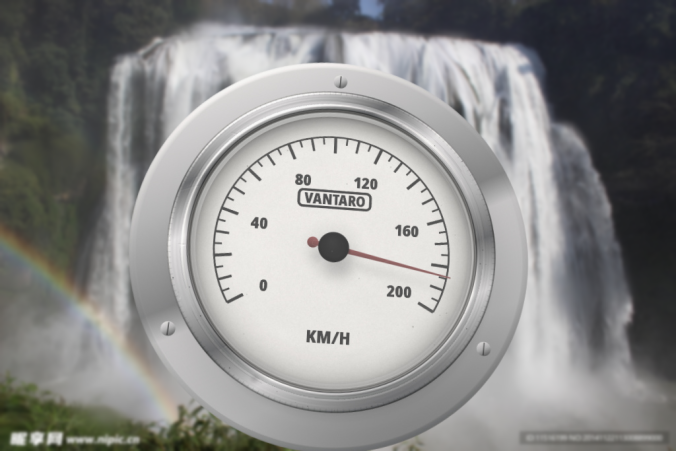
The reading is 185 km/h
